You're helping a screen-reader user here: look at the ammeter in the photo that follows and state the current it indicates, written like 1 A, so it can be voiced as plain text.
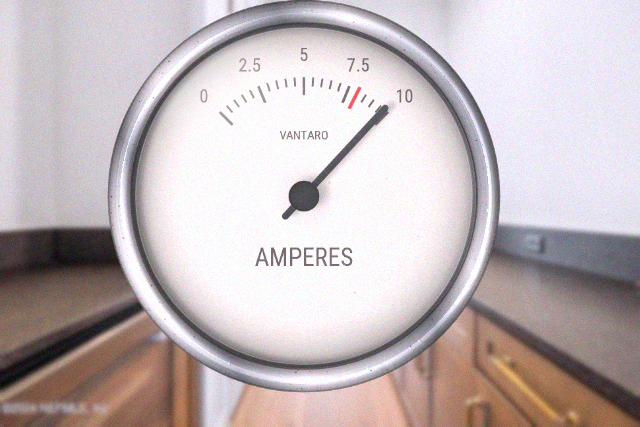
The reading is 9.75 A
